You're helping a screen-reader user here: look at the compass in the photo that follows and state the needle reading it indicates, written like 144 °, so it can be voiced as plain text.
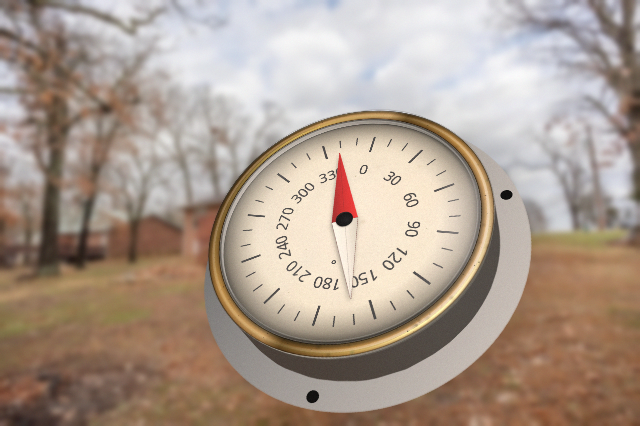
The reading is 340 °
